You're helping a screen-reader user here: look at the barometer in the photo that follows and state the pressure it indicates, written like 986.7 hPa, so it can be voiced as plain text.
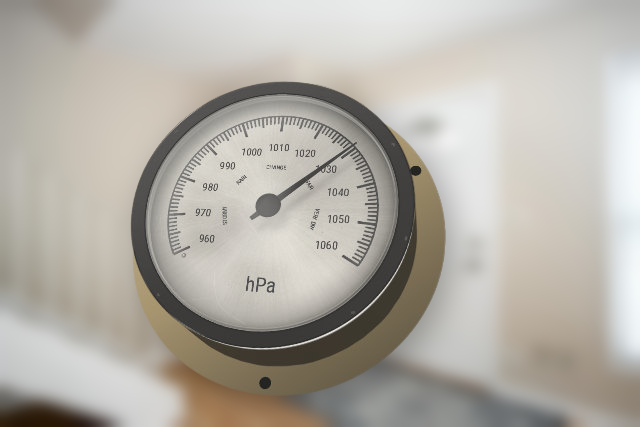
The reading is 1030 hPa
